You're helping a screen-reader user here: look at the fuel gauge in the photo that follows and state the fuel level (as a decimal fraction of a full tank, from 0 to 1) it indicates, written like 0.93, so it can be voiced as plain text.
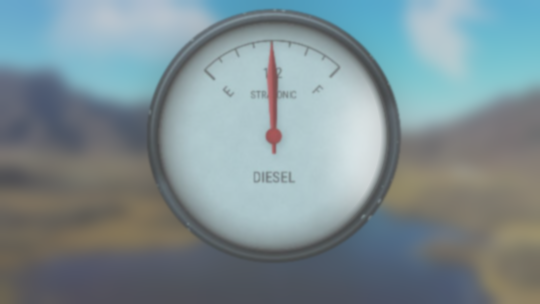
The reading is 0.5
